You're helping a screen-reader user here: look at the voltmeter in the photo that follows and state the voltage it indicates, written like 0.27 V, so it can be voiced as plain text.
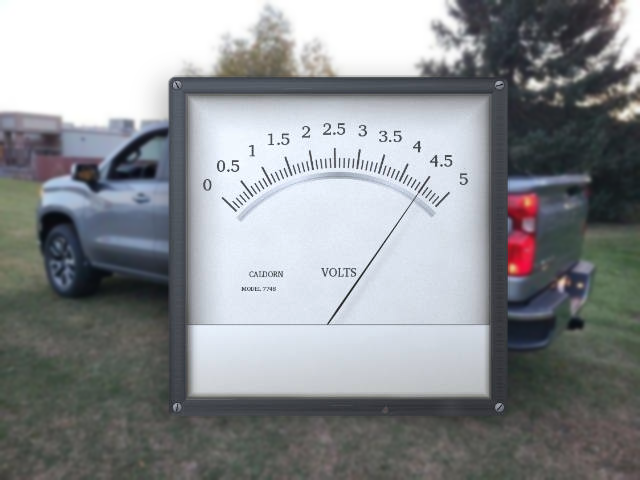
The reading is 4.5 V
